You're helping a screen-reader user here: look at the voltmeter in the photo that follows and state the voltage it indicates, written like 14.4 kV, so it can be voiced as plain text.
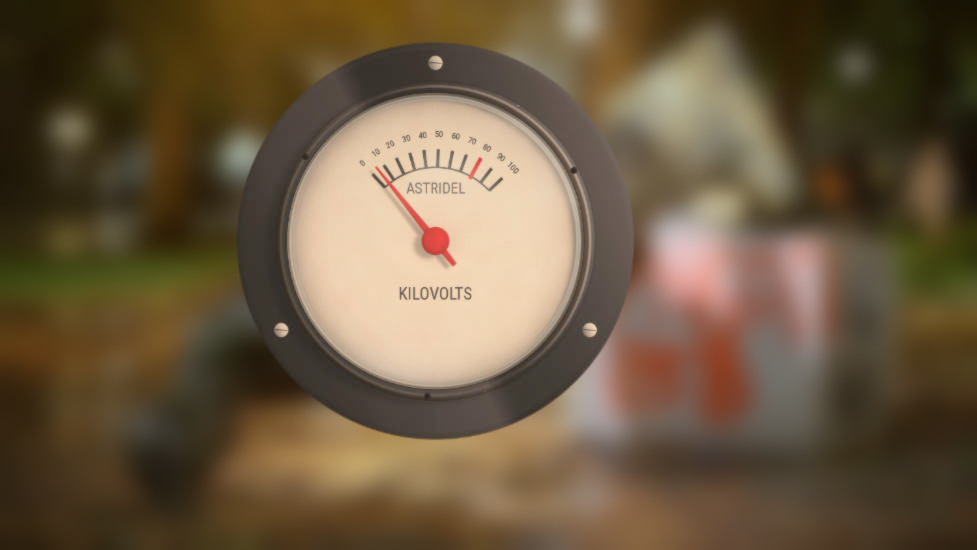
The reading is 5 kV
